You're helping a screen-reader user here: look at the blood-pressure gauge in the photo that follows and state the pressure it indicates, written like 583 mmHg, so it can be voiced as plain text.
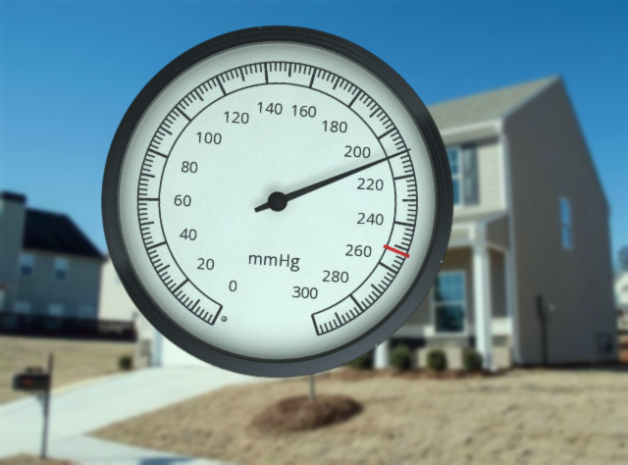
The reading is 210 mmHg
